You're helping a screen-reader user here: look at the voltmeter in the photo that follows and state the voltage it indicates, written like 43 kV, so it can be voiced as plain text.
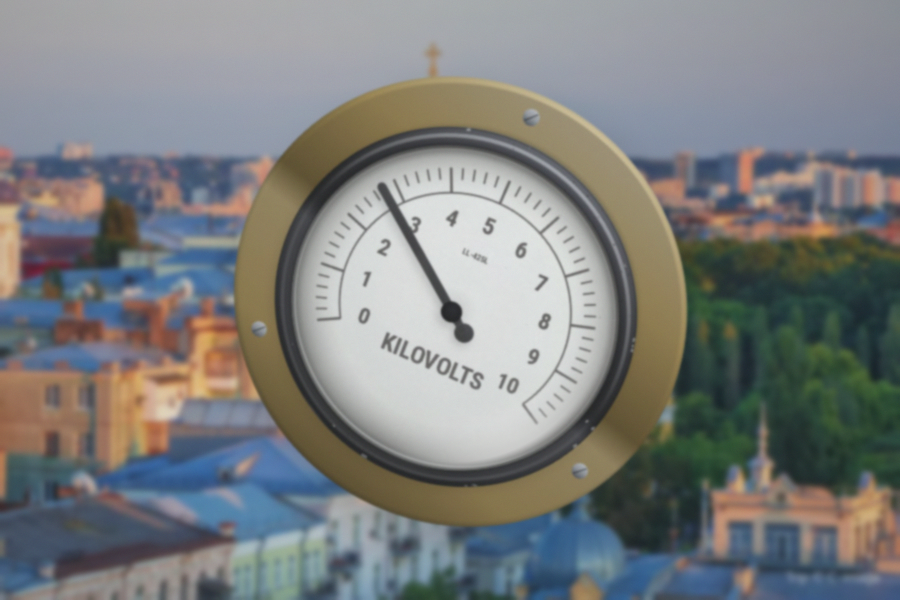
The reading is 2.8 kV
